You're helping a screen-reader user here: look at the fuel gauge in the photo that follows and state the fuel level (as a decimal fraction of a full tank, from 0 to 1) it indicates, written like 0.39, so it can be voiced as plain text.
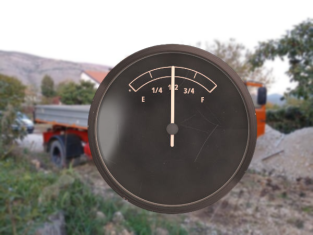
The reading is 0.5
